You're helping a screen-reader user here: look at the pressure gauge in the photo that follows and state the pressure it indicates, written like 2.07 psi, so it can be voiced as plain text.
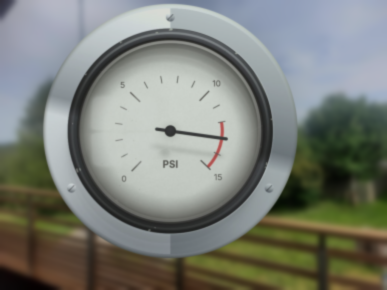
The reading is 13 psi
